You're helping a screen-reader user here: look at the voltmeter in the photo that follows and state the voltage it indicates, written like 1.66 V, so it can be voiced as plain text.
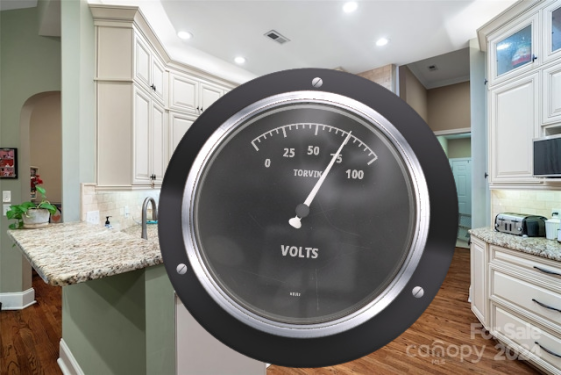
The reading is 75 V
